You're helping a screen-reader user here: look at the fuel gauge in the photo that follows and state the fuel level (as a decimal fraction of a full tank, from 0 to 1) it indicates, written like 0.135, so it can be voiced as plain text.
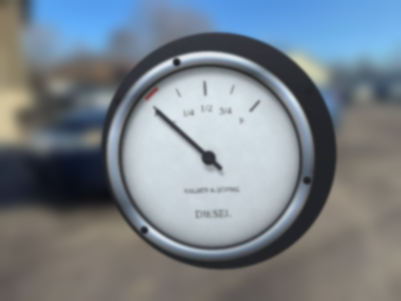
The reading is 0
